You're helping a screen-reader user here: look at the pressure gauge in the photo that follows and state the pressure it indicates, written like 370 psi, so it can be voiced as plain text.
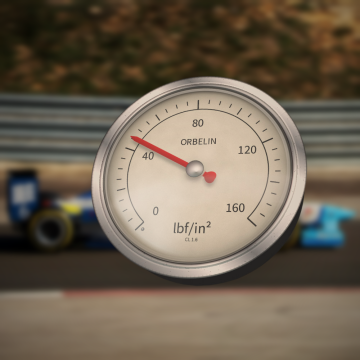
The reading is 45 psi
